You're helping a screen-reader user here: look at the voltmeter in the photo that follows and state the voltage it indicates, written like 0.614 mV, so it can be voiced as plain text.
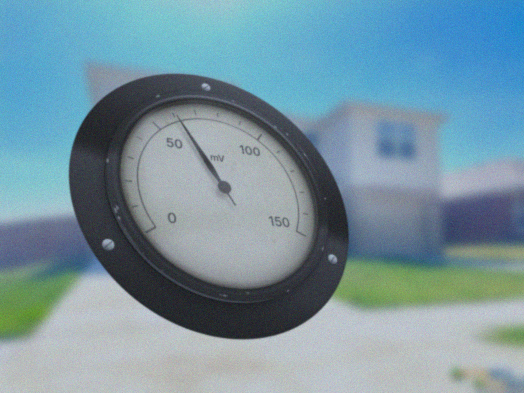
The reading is 60 mV
